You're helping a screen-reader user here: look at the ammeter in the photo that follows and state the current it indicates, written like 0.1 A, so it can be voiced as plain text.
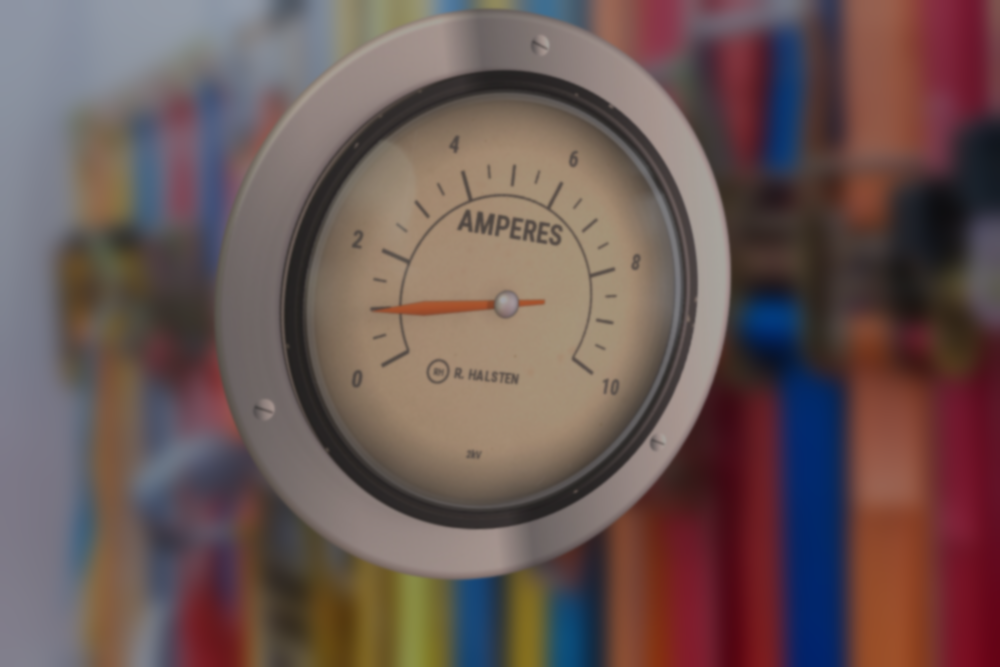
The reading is 1 A
